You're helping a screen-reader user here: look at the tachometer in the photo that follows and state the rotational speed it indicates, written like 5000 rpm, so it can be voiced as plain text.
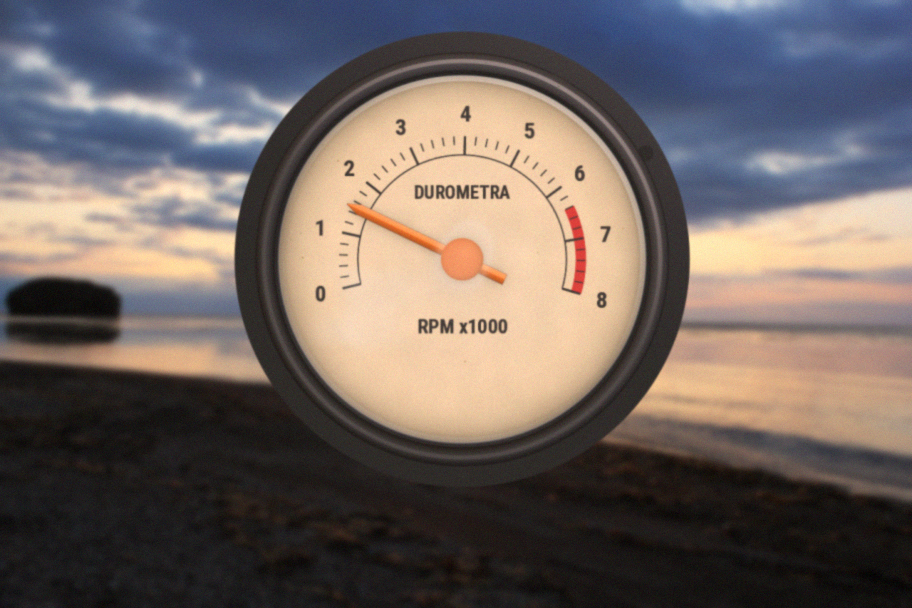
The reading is 1500 rpm
